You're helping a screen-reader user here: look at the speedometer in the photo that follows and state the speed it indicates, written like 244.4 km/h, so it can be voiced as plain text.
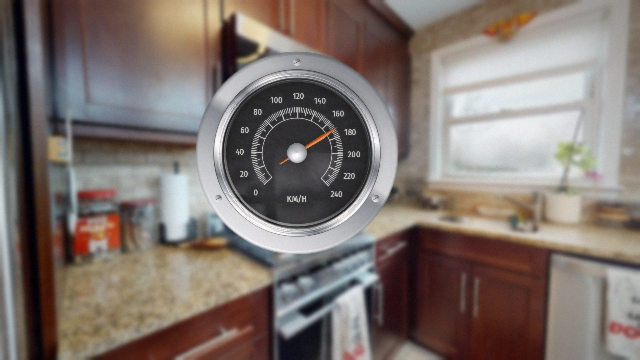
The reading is 170 km/h
